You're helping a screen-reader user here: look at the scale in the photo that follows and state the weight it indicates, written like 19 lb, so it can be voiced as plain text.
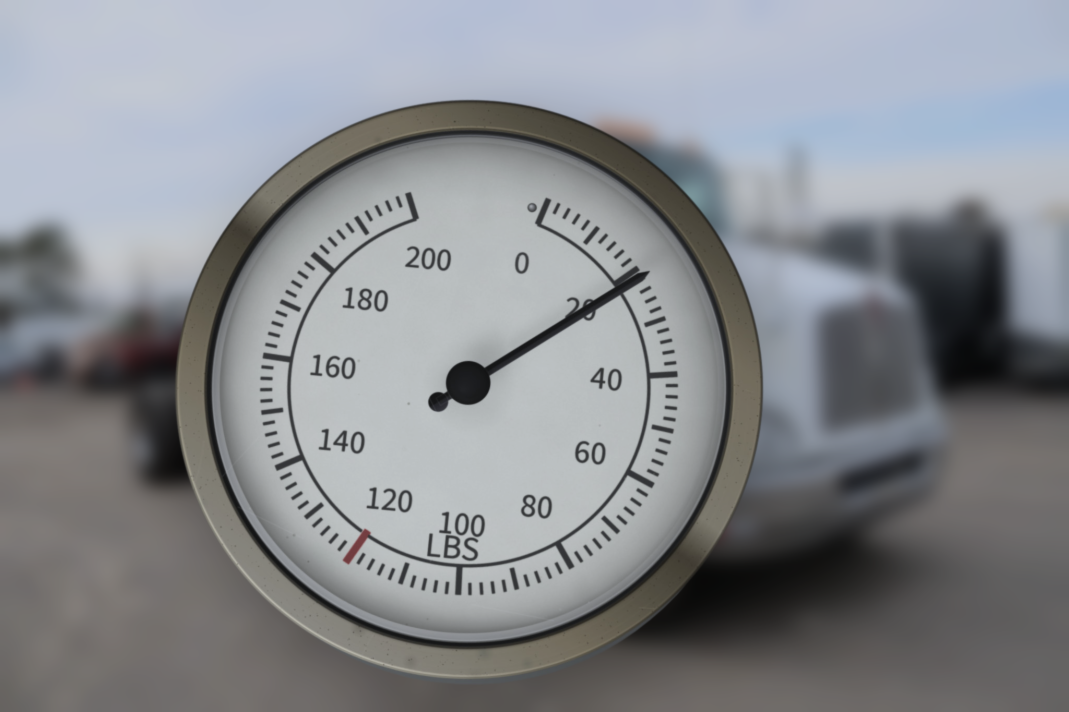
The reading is 22 lb
